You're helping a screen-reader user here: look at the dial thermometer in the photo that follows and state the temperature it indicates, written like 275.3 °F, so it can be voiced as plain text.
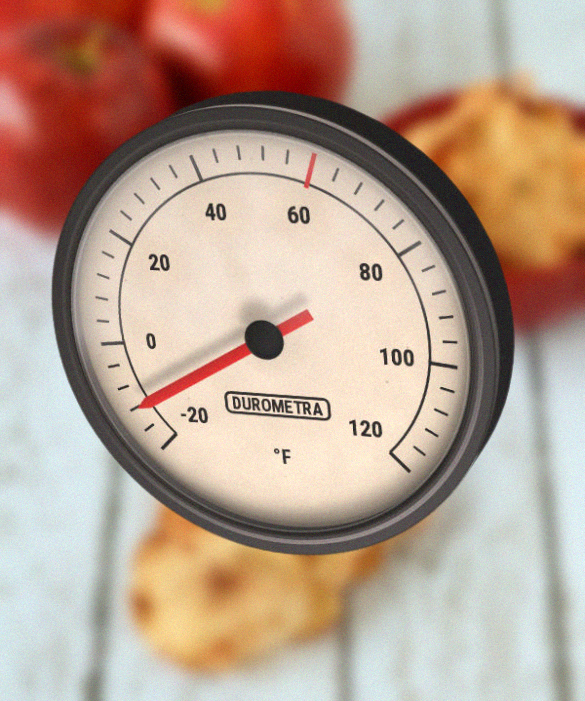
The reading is -12 °F
